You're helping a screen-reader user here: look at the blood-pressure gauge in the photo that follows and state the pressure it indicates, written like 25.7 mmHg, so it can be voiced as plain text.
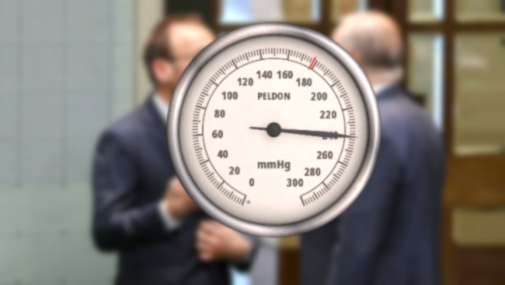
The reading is 240 mmHg
